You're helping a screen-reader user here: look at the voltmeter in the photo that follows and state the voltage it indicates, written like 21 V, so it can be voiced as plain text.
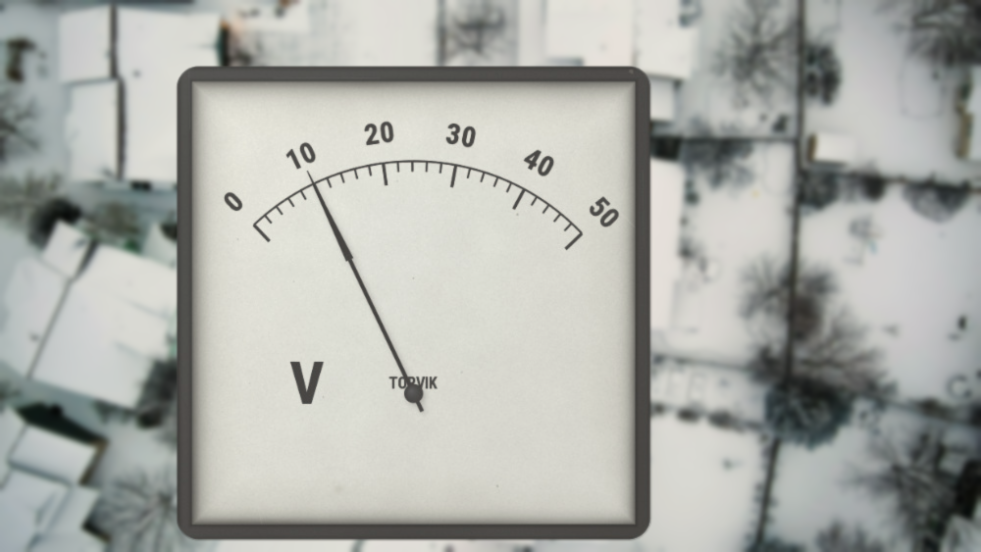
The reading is 10 V
